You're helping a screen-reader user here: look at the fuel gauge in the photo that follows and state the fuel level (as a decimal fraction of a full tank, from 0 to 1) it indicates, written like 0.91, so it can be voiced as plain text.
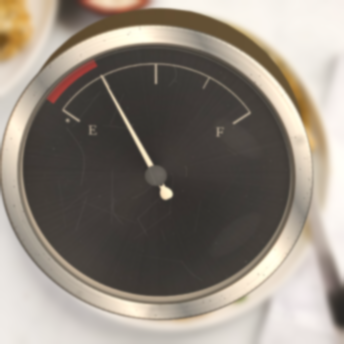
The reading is 0.25
